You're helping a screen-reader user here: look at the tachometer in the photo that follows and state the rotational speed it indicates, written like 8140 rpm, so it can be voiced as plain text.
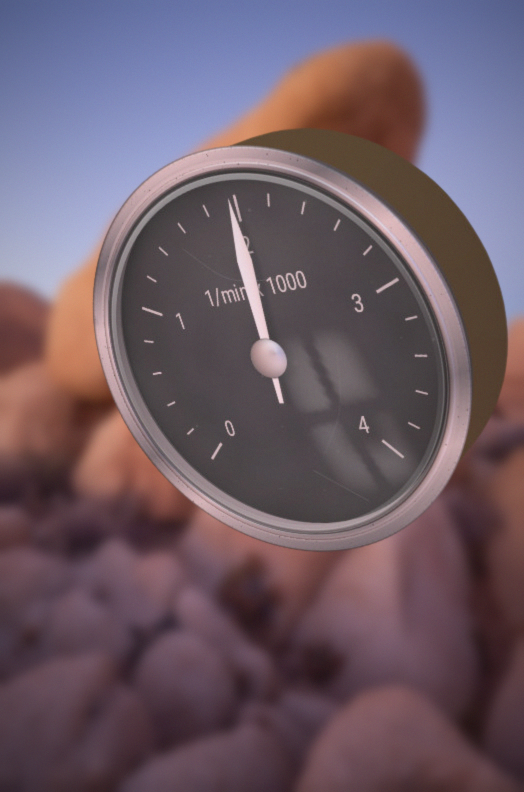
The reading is 2000 rpm
